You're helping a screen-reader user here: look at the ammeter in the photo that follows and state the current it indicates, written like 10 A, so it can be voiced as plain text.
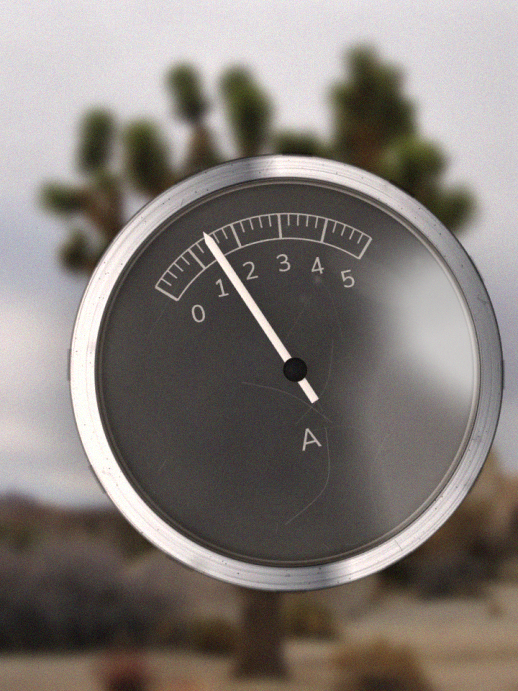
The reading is 1.4 A
